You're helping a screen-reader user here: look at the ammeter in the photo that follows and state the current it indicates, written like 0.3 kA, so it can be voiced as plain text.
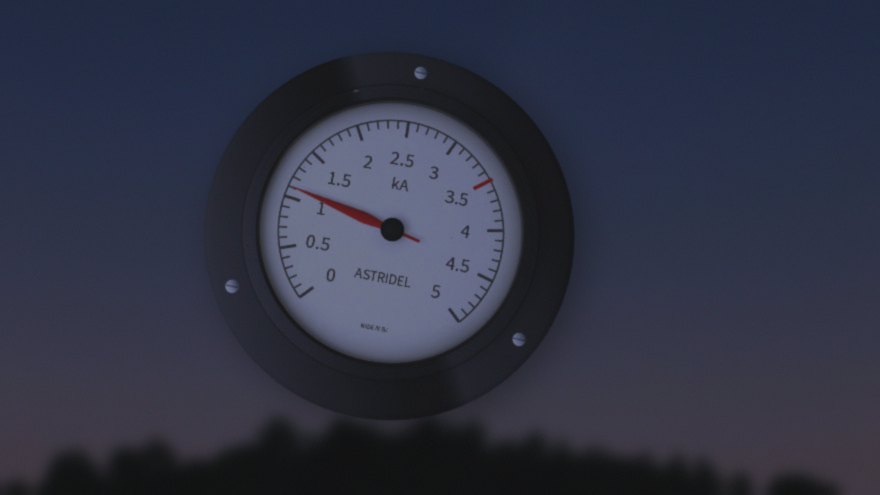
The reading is 1.1 kA
